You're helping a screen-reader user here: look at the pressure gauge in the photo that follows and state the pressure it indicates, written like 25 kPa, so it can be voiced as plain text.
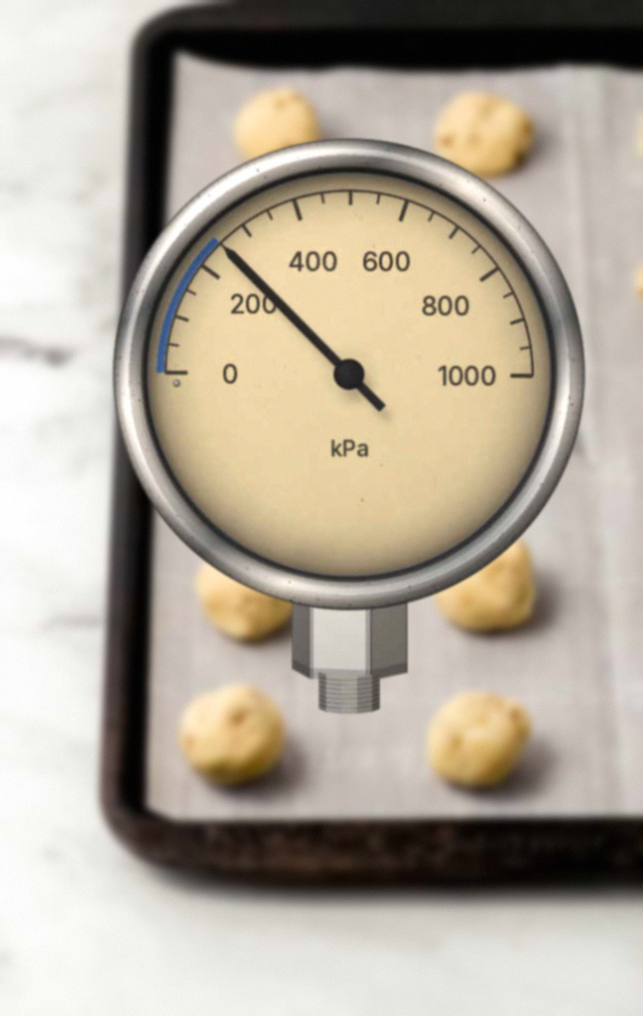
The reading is 250 kPa
